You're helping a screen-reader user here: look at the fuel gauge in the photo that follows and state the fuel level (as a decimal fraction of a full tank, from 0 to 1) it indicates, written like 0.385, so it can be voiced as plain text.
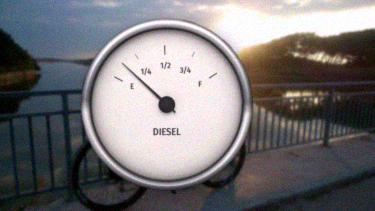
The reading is 0.125
